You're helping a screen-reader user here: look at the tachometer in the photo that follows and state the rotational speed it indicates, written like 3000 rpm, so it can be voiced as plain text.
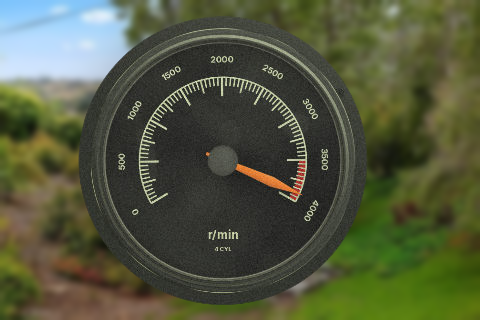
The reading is 3900 rpm
